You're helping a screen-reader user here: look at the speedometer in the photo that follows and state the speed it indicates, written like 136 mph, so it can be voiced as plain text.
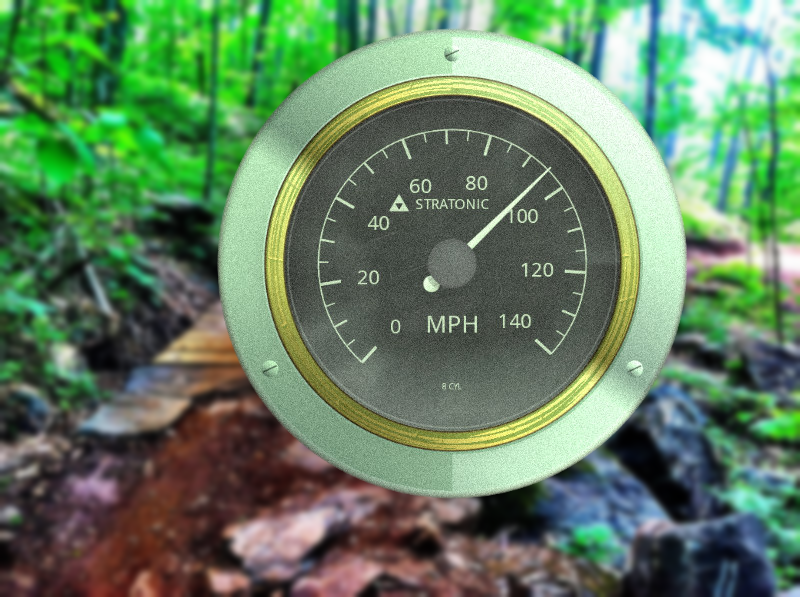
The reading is 95 mph
